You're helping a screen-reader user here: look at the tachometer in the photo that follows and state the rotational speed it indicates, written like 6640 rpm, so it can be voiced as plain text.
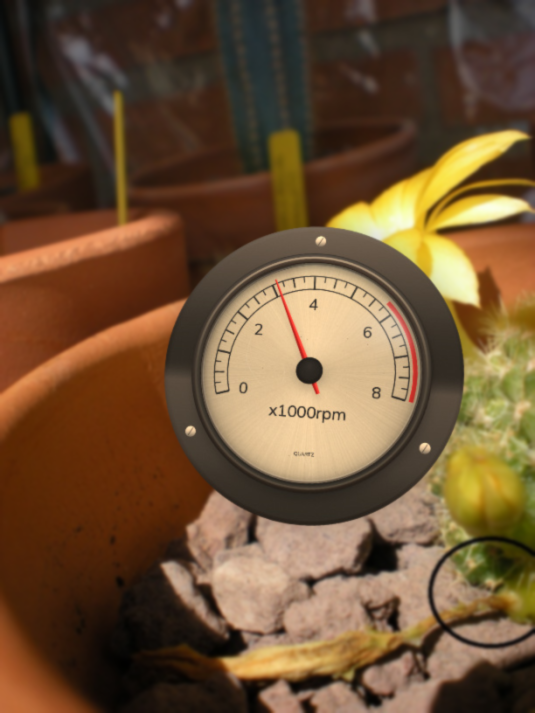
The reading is 3125 rpm
